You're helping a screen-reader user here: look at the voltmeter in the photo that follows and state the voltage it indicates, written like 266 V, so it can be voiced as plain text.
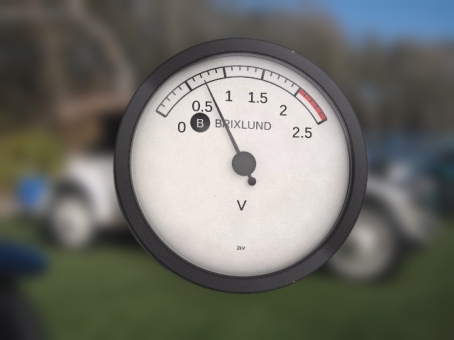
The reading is 0.7 V
